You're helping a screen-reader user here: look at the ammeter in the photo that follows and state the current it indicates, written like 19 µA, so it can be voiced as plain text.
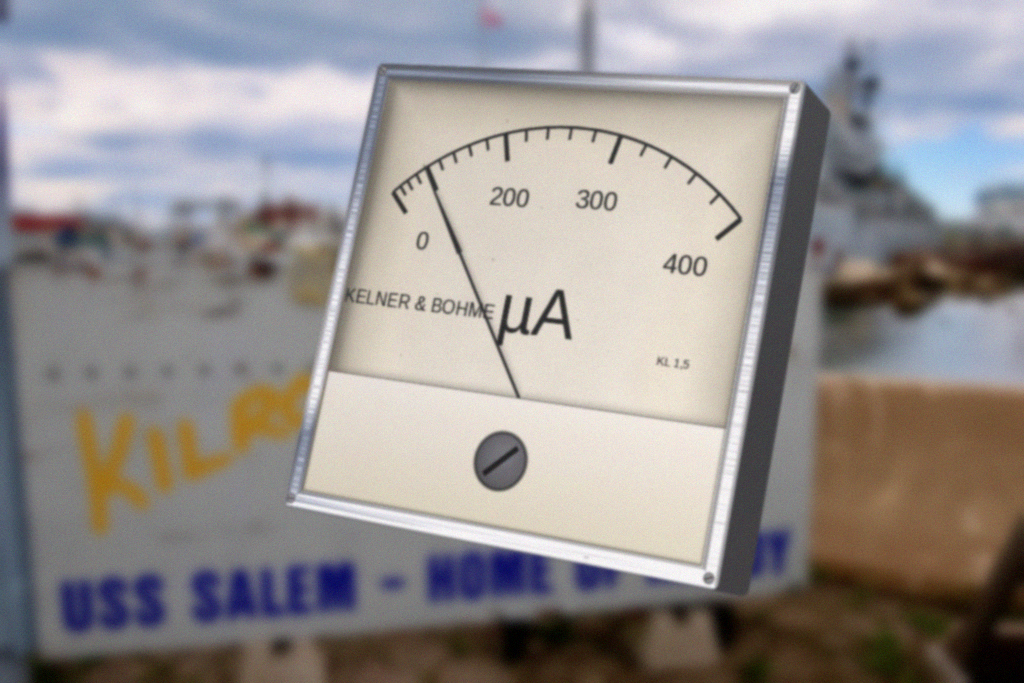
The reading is 100 µA
